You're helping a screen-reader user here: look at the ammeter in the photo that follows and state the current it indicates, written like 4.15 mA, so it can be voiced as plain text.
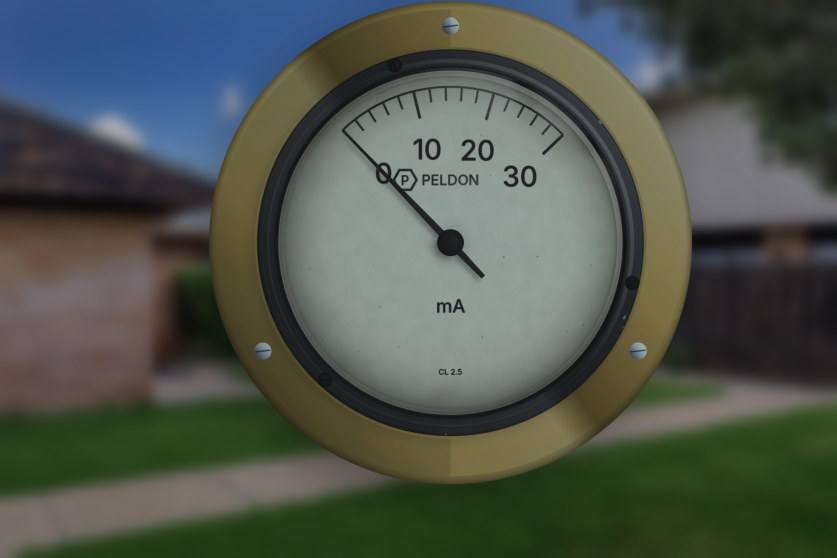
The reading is 0 mA
